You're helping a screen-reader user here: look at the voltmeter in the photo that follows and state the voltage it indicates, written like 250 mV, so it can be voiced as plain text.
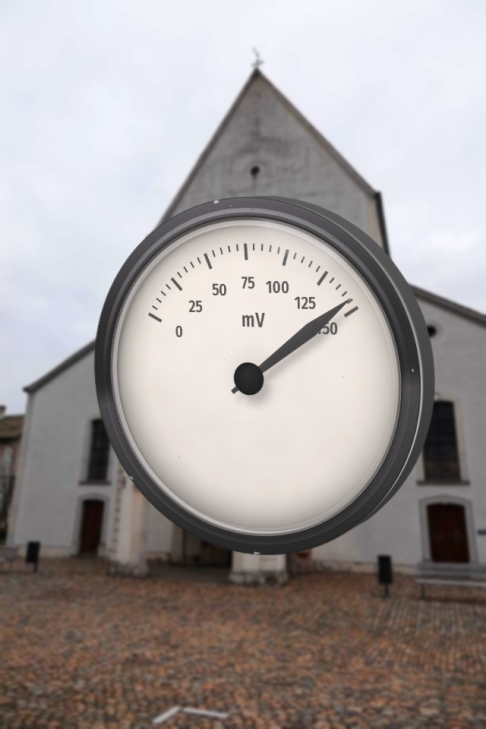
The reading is 145 mV
